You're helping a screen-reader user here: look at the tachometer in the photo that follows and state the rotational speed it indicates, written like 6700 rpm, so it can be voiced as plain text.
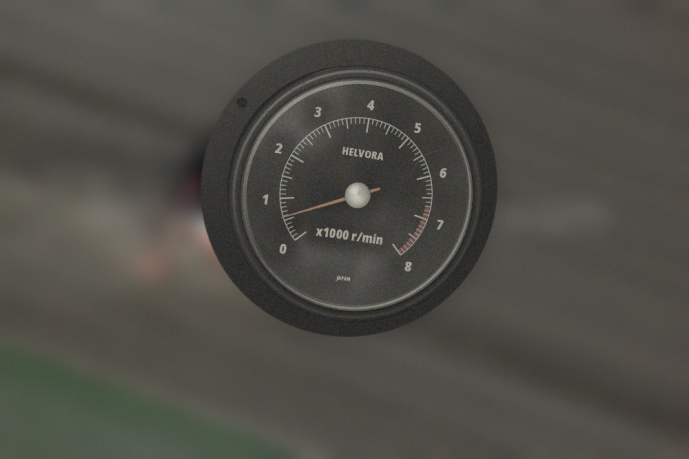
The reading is 600 rpm
